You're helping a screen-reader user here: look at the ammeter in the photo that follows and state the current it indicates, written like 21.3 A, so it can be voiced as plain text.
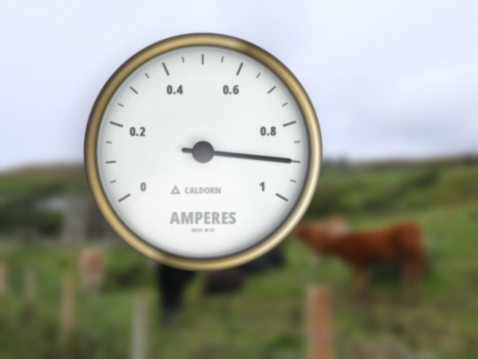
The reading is 0.9 A
